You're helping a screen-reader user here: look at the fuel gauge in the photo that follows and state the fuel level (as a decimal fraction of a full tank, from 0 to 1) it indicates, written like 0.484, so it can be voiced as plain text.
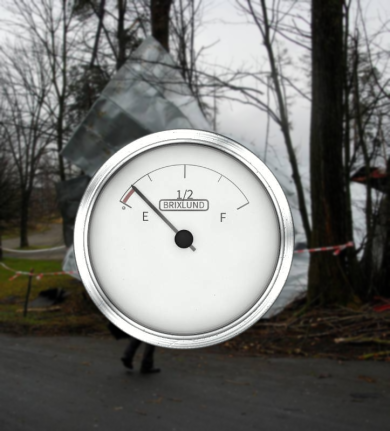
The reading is 0.125
